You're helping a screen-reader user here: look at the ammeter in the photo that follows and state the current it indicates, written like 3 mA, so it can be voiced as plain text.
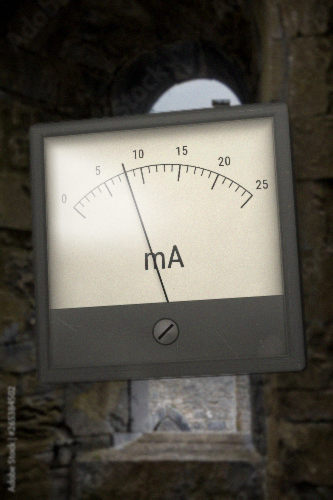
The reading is 8 mA
